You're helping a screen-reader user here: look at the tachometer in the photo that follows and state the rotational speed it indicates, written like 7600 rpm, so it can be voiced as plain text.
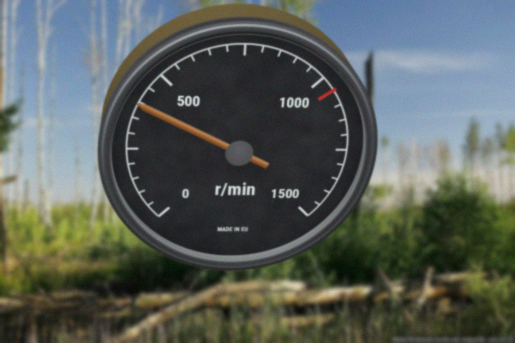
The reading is 400 rpm
